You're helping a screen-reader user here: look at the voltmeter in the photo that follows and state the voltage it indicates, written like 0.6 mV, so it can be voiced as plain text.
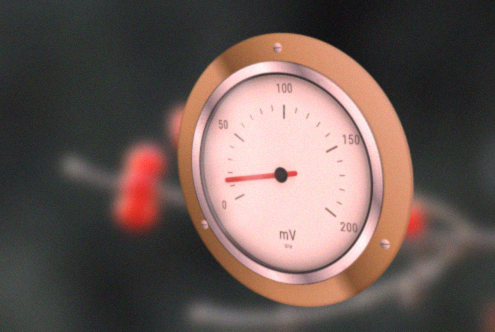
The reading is 15 mV
